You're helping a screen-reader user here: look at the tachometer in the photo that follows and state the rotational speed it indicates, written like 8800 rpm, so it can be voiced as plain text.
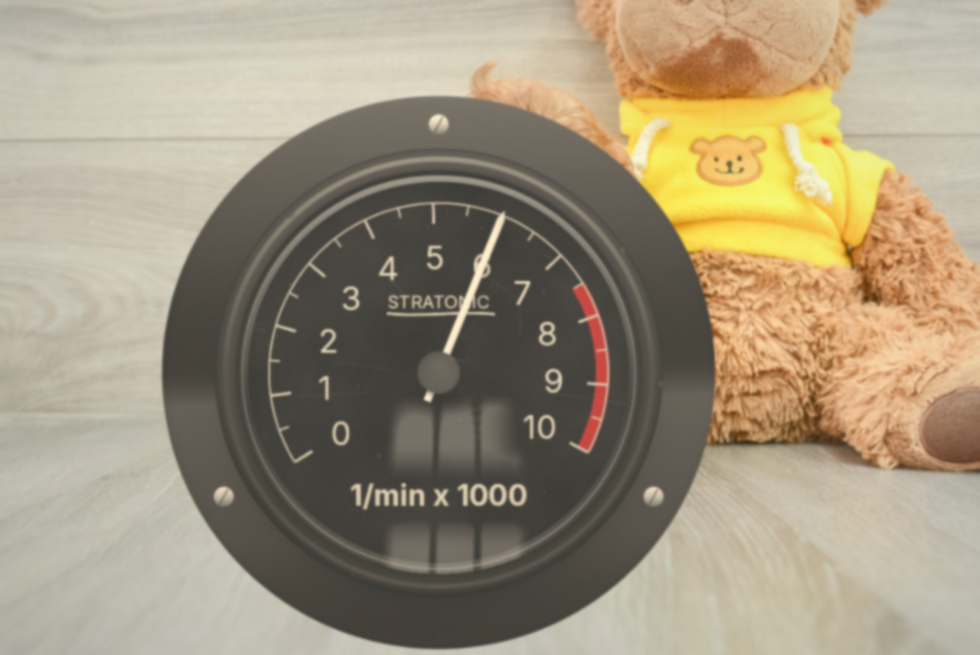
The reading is 6000 rpm
